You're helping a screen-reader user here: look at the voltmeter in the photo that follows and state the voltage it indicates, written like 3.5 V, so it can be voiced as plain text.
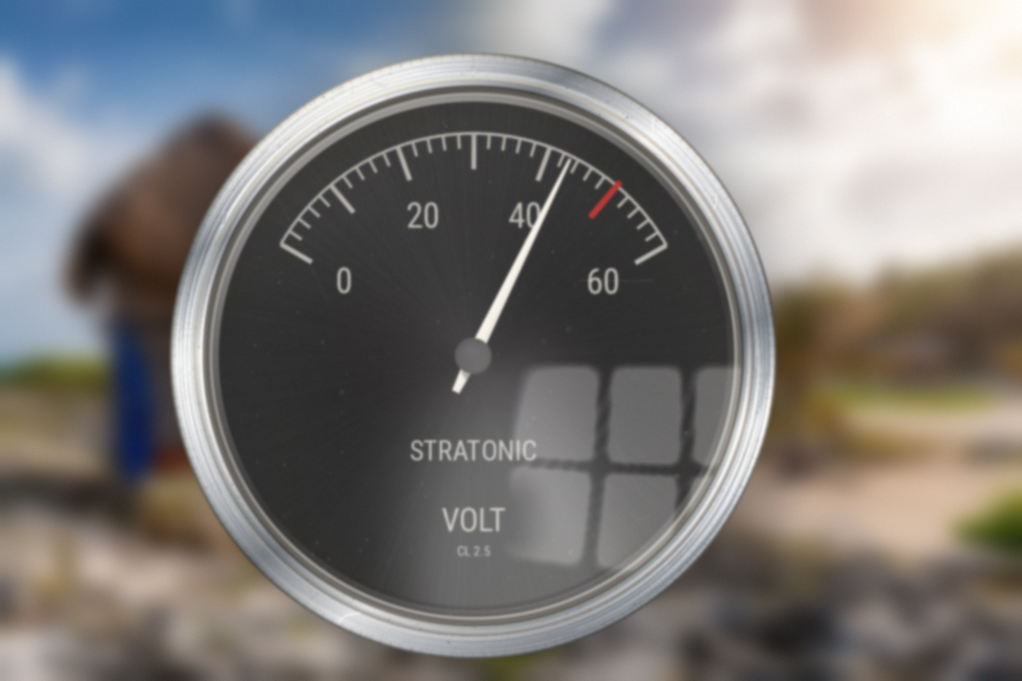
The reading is 43 V
